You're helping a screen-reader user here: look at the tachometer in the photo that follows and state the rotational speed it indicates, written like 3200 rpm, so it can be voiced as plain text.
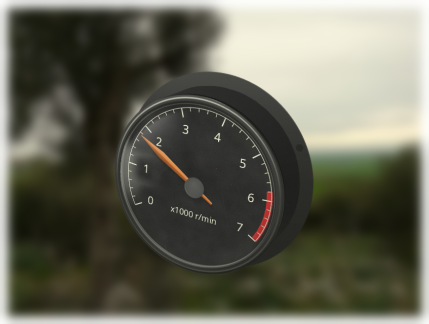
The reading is 1800 rpm
